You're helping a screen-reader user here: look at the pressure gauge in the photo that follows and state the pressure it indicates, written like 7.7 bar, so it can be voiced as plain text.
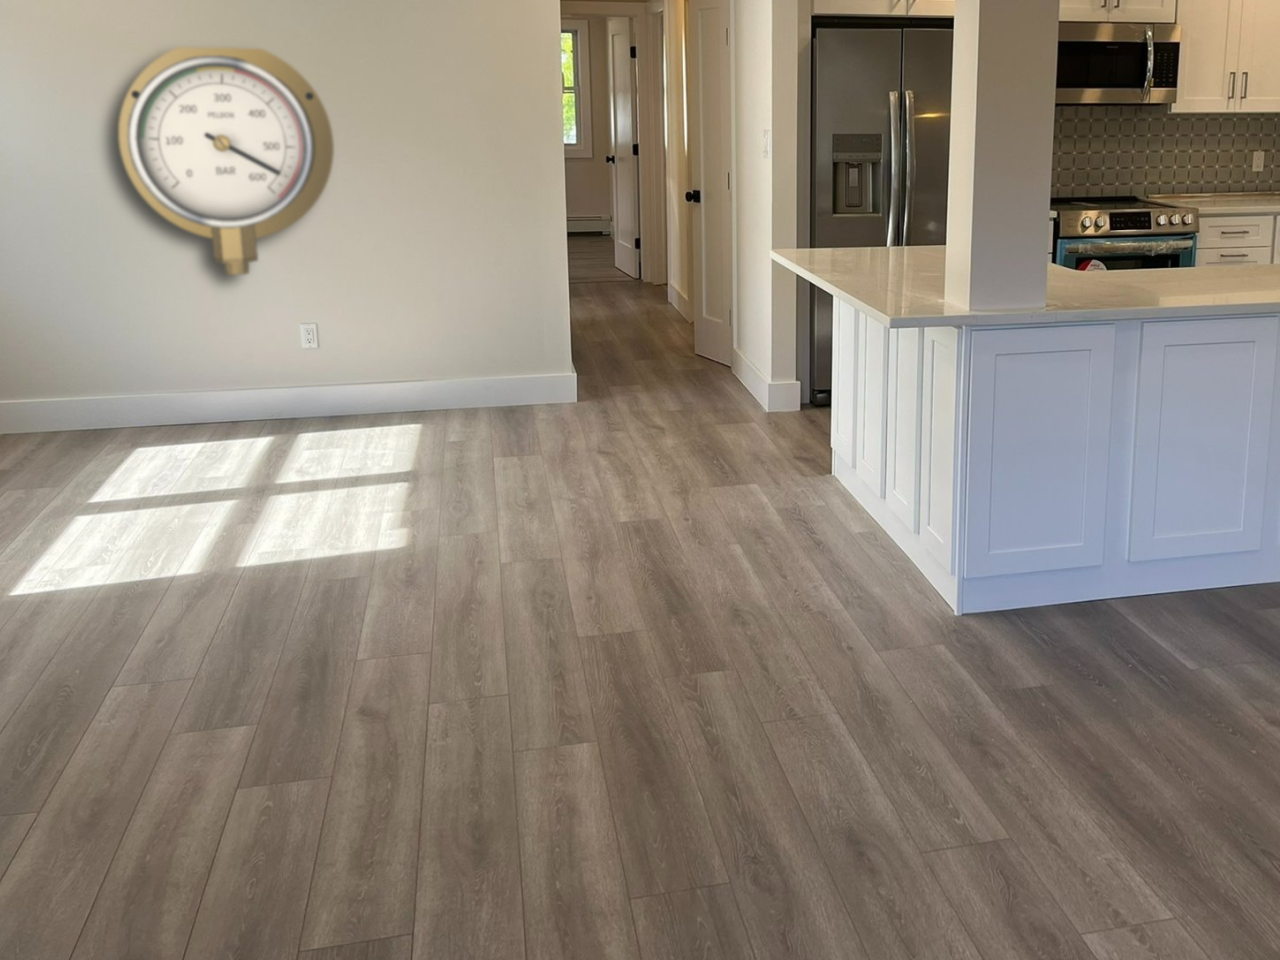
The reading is 560 bar
